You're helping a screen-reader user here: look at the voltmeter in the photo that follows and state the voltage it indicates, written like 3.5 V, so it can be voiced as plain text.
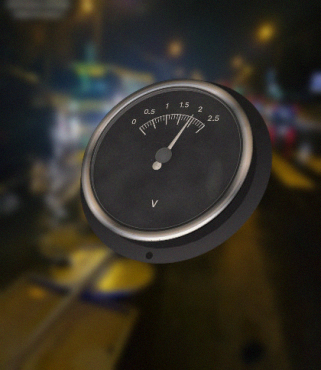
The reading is 2 V
